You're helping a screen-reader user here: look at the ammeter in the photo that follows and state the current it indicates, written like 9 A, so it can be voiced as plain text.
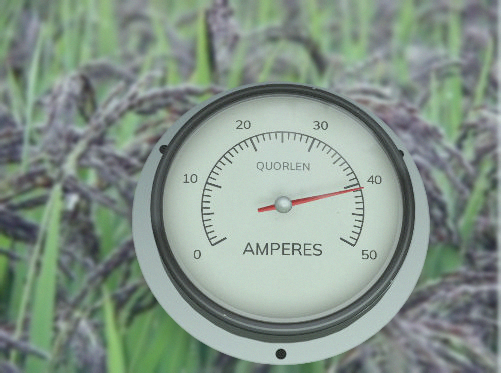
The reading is 41 A
